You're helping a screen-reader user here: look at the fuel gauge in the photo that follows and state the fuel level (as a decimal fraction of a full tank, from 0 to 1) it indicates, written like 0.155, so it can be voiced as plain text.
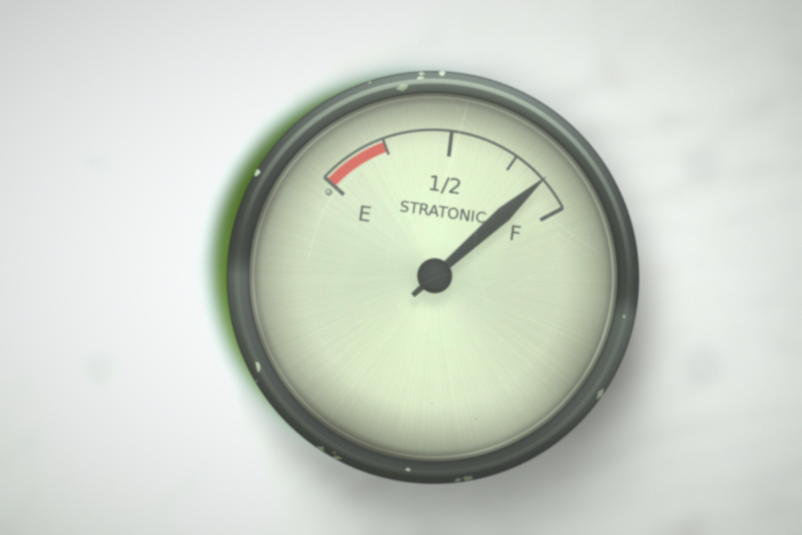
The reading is 0.875
